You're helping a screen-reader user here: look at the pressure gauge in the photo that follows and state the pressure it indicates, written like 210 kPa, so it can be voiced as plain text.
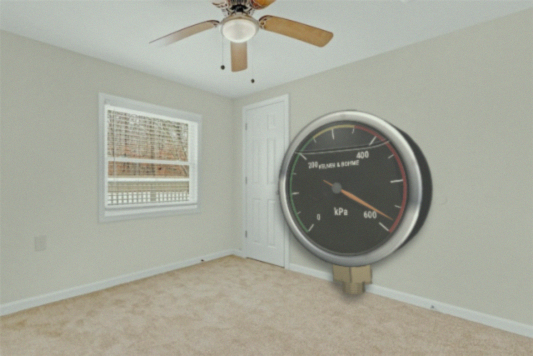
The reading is 575 kPa
